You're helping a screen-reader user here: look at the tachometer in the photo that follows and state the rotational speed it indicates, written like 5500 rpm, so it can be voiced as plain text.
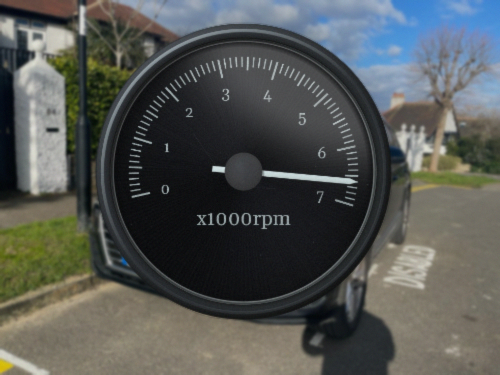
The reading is 6600 rpm
